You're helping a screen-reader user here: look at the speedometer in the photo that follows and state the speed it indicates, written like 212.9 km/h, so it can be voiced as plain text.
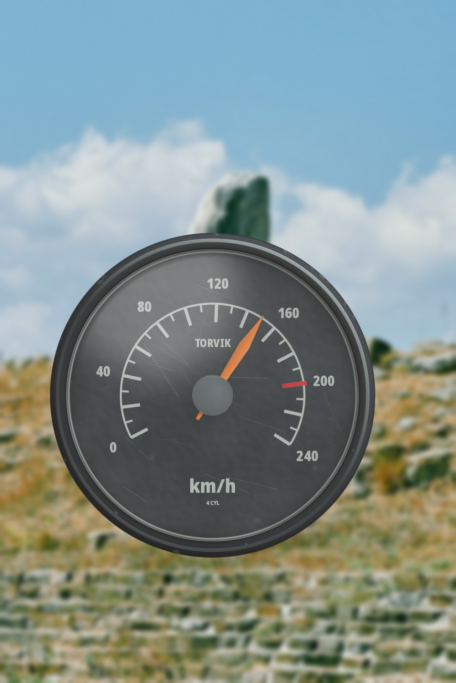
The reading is 150 km/h
